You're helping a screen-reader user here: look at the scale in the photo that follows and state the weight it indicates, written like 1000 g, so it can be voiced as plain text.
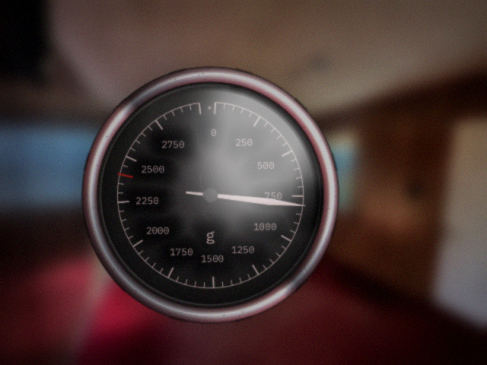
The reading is 800 g
